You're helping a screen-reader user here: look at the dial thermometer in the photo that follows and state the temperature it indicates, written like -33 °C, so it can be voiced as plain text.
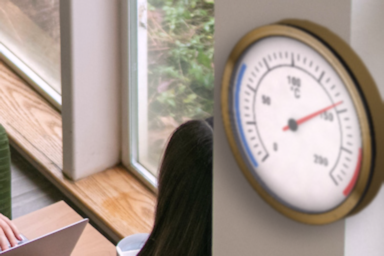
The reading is 145 °C
